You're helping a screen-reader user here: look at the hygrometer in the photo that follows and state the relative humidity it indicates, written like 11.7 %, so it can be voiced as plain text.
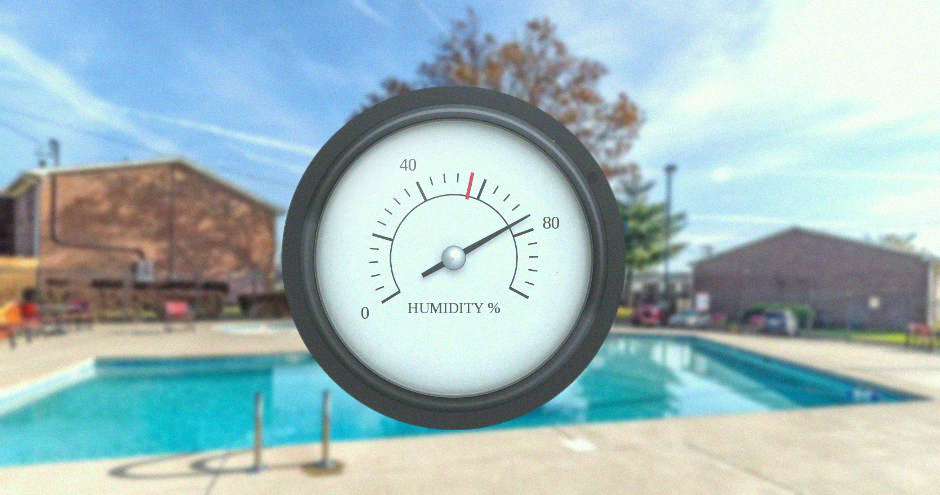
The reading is 76 %
